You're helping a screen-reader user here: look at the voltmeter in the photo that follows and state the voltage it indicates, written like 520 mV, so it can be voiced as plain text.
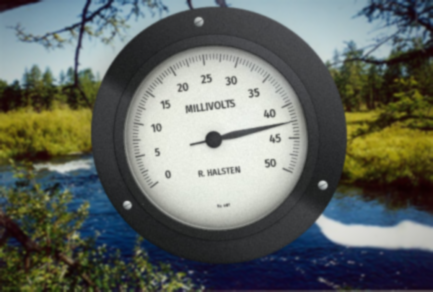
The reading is 42.5 mV
